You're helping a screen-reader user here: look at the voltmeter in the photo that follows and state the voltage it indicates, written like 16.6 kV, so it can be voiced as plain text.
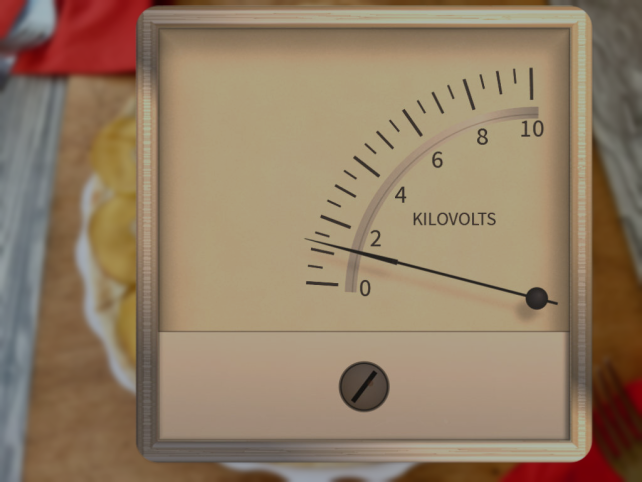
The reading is 1.25 kV
